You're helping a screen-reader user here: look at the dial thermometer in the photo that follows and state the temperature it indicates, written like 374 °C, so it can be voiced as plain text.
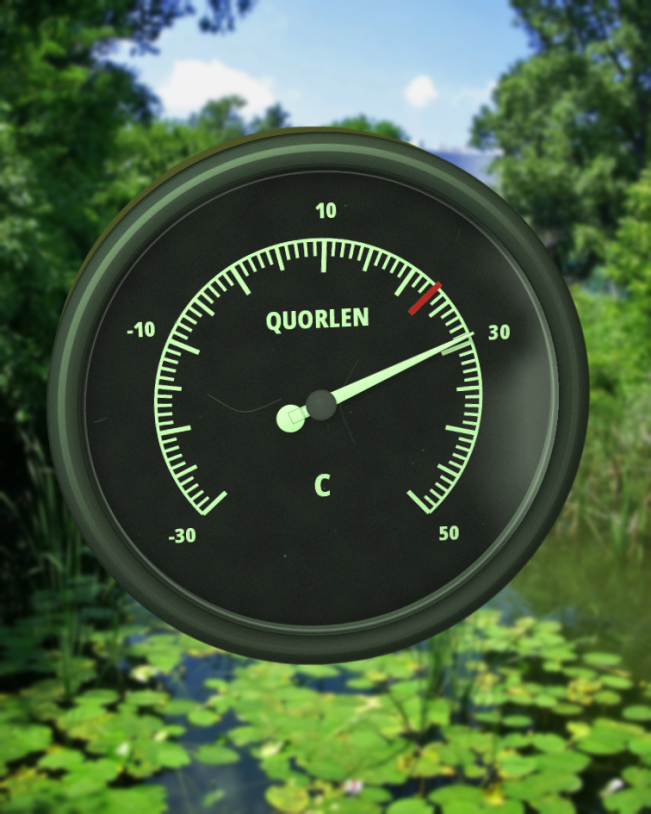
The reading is 29 °C
